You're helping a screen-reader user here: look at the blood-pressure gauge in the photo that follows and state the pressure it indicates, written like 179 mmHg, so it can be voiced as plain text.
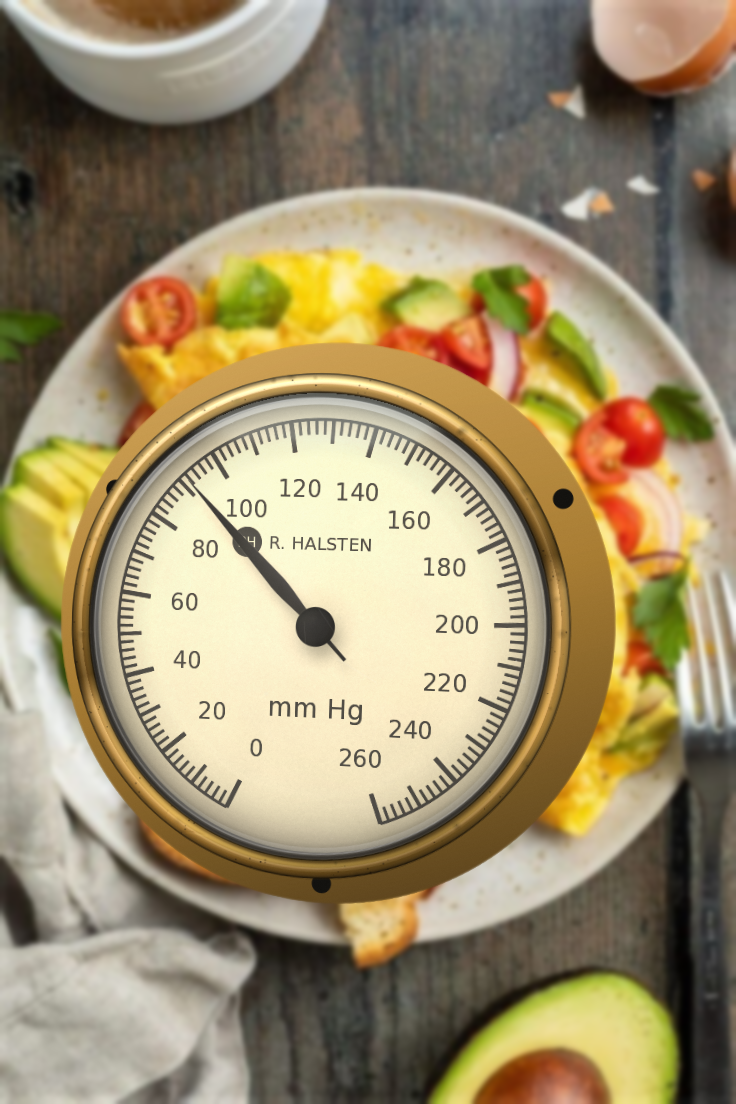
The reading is 92 mmHg
